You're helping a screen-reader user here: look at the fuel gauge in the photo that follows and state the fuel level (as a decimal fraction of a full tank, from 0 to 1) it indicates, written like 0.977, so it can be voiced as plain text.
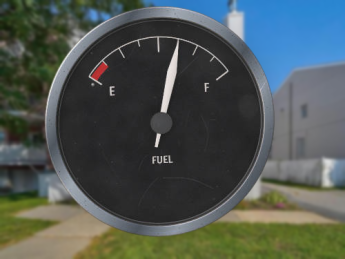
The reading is 0.625
